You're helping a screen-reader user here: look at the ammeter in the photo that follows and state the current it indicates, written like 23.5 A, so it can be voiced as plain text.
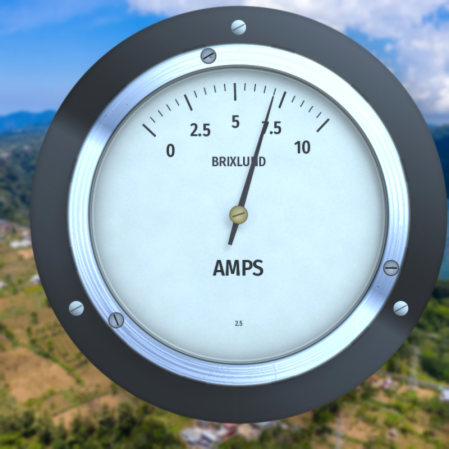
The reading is 7 A
